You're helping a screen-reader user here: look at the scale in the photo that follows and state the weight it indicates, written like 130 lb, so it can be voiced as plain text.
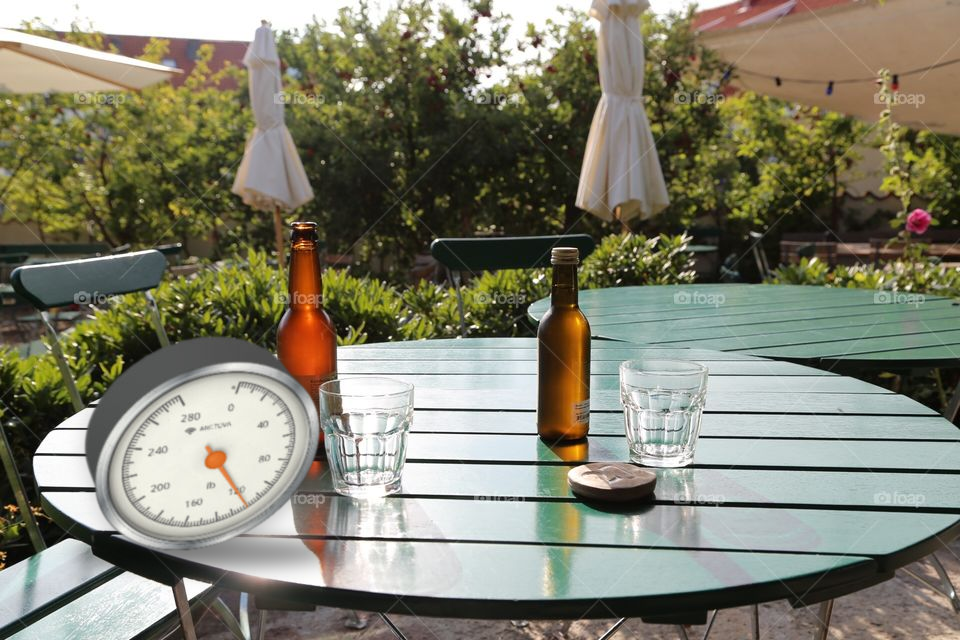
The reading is 120 lb
